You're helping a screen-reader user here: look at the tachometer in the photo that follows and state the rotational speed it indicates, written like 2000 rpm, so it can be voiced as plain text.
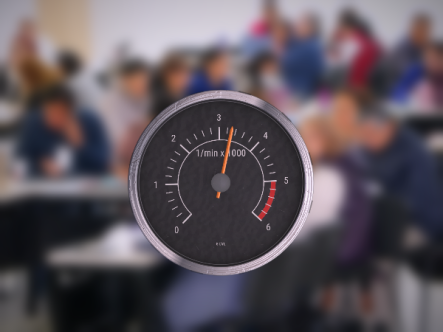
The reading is 3300 rpm
